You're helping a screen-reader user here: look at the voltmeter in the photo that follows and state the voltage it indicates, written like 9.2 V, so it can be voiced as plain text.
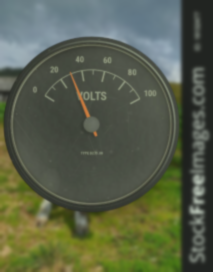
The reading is 30 V
